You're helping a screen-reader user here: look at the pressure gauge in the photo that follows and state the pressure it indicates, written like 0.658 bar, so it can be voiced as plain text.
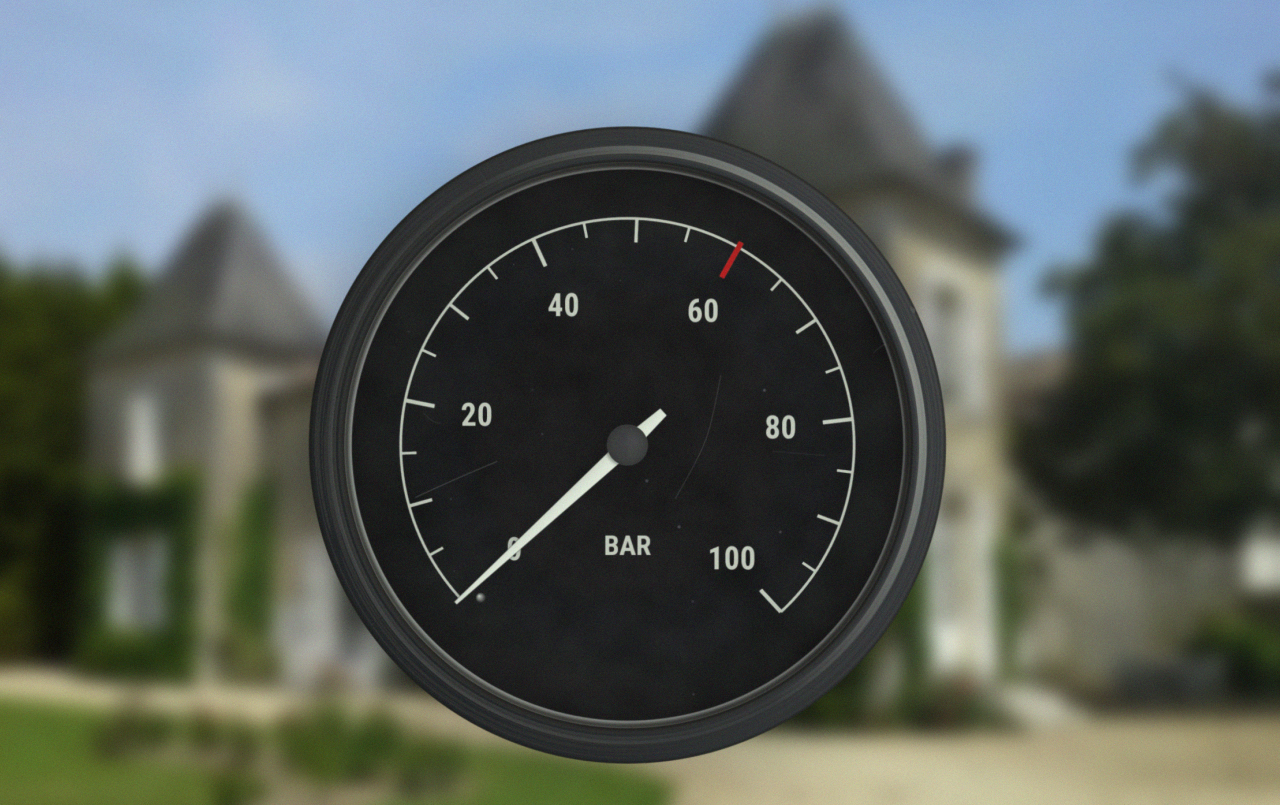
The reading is 0 bar
